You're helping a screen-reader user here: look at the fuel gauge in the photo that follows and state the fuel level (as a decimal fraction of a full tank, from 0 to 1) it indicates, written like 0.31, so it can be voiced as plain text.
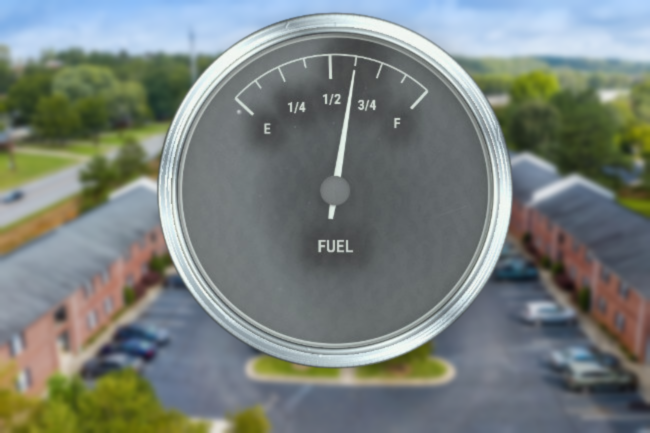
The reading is 0.625
